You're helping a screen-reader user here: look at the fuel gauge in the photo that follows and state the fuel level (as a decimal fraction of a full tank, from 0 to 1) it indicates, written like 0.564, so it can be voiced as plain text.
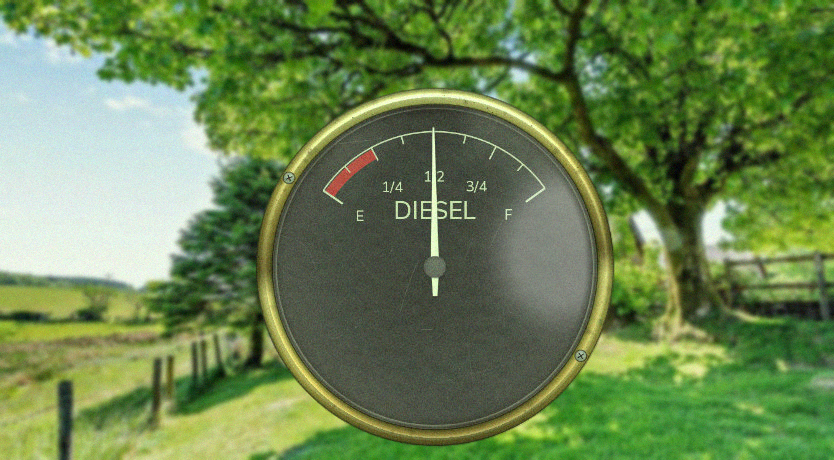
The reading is 0.5
